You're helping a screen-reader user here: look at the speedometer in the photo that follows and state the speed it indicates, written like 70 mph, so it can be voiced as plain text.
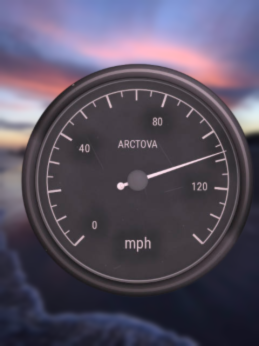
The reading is 107.5 mph
